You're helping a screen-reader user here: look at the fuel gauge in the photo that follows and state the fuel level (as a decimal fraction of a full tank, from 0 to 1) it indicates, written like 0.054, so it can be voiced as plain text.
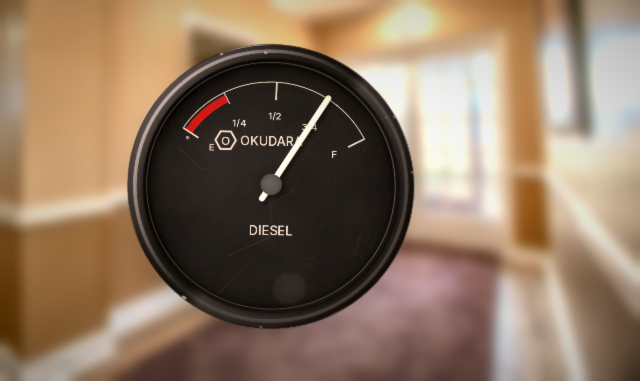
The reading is 0.75
